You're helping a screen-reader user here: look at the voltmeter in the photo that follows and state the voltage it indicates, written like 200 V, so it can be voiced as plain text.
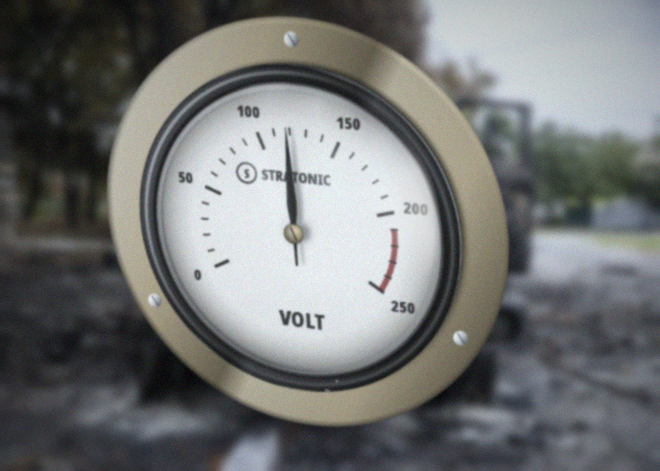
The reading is 120 V
